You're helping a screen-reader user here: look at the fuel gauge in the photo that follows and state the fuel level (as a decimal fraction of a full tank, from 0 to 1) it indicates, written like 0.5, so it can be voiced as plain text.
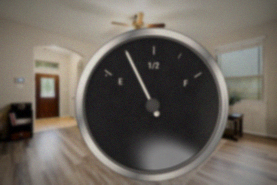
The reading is 0.25
